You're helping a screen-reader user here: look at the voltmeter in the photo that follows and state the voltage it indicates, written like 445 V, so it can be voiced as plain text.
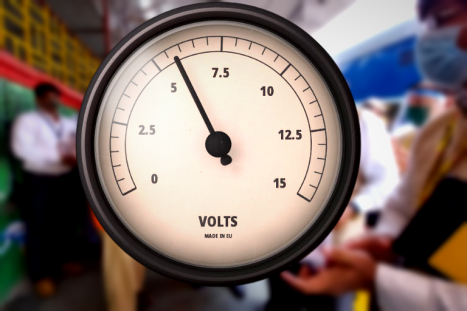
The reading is 5.75 V
